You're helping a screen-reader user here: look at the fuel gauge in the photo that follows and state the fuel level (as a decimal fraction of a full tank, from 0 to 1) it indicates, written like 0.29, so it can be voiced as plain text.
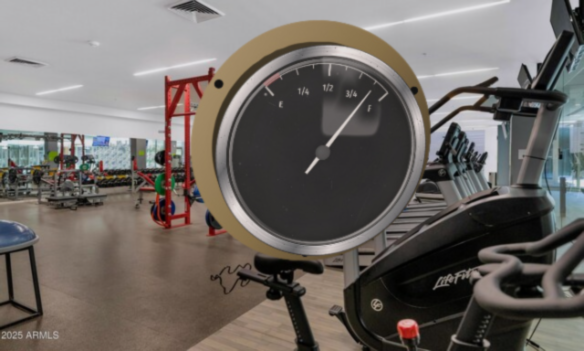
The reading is 0.875
